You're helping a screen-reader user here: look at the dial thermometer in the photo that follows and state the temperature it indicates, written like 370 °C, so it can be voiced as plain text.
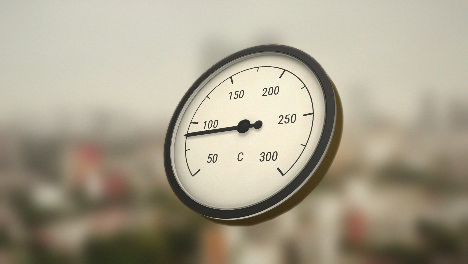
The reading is 87.5 °C
